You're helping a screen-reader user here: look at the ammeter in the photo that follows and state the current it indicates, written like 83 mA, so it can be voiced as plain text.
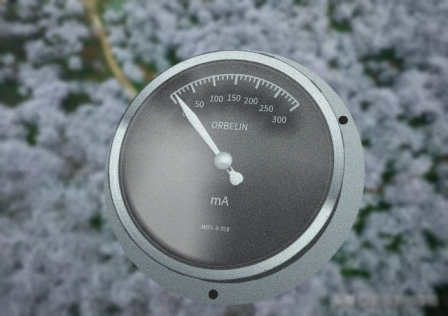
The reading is 10 mA
